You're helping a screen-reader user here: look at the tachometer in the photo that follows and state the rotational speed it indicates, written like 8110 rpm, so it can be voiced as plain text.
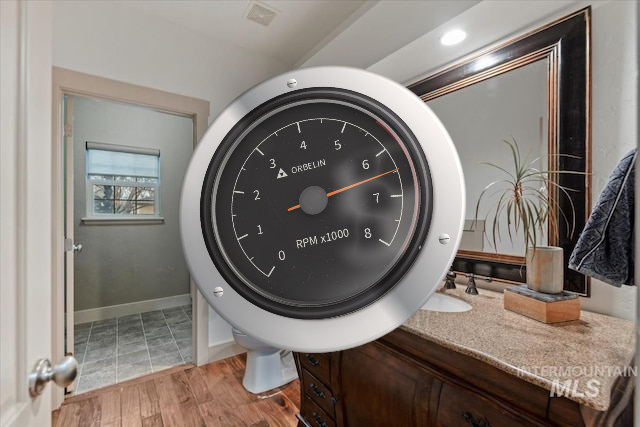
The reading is 6500 rpm
